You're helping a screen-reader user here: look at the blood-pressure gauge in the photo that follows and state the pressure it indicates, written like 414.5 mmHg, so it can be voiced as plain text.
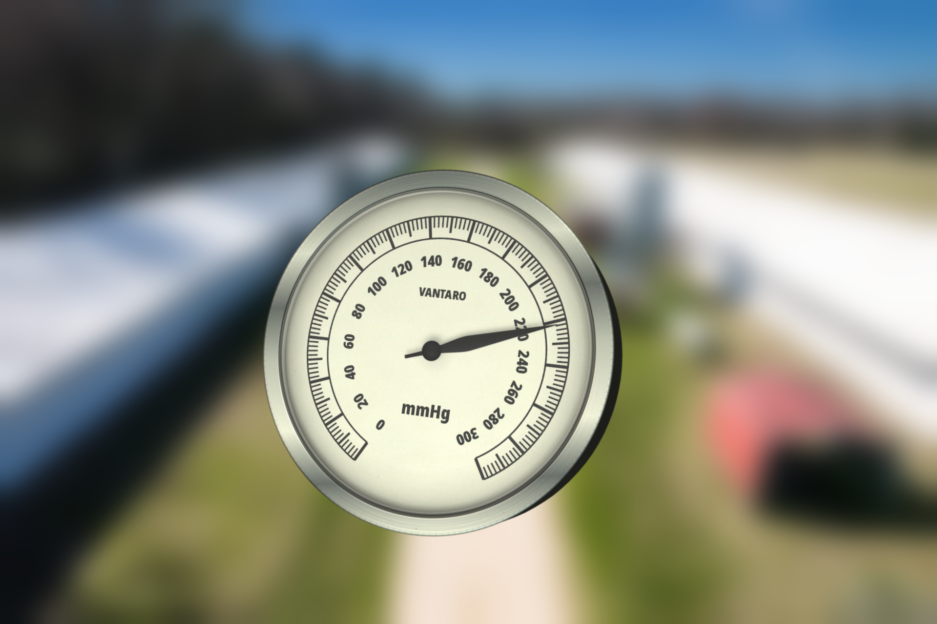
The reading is 222 mmHg
